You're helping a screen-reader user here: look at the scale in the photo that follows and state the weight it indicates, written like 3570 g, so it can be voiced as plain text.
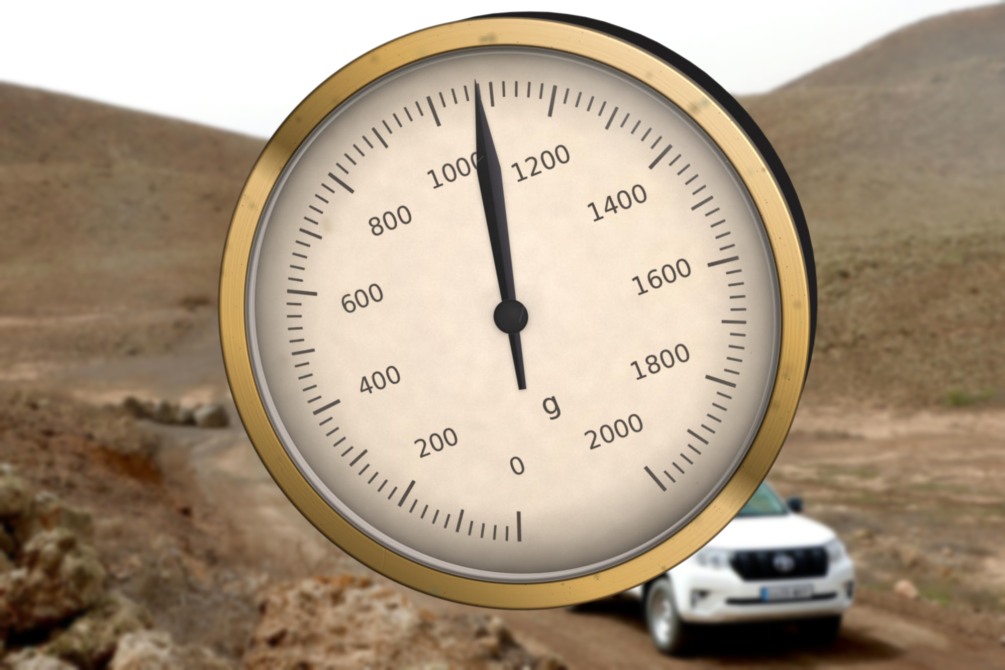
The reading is 1080 g
